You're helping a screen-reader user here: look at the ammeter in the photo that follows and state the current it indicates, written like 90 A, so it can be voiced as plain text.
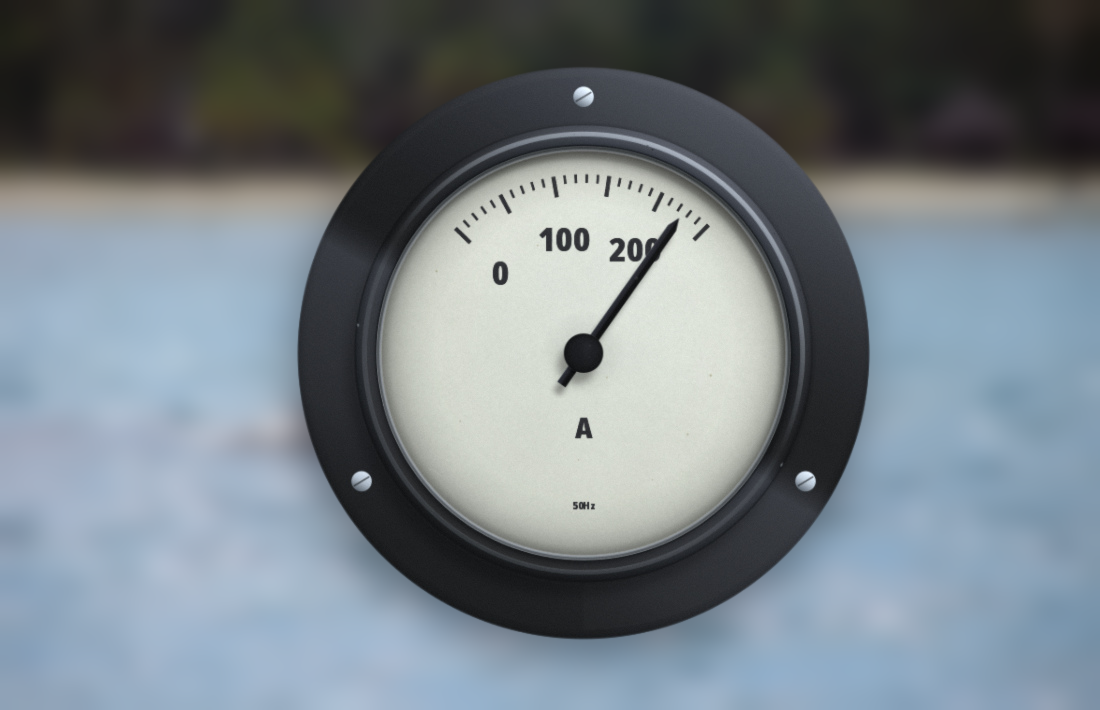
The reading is 225 A
